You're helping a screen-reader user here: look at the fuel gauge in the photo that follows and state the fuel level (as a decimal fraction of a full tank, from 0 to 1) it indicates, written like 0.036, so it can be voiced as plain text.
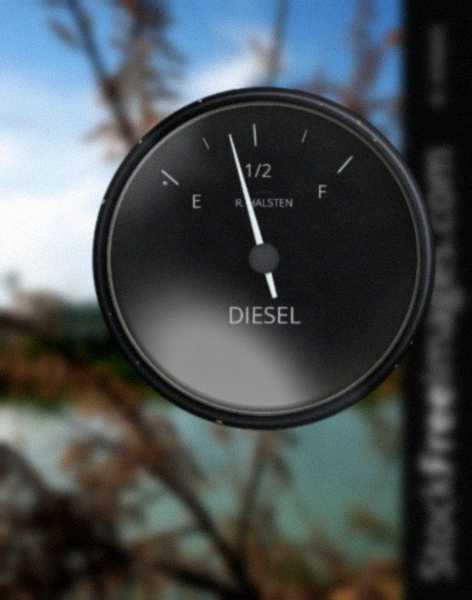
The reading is 0.375
